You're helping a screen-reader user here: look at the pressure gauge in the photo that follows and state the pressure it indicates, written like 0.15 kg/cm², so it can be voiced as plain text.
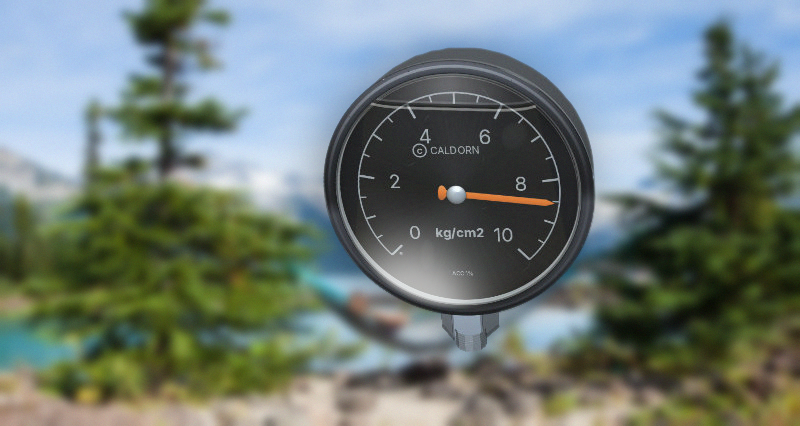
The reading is 8.5 kg/cm²
